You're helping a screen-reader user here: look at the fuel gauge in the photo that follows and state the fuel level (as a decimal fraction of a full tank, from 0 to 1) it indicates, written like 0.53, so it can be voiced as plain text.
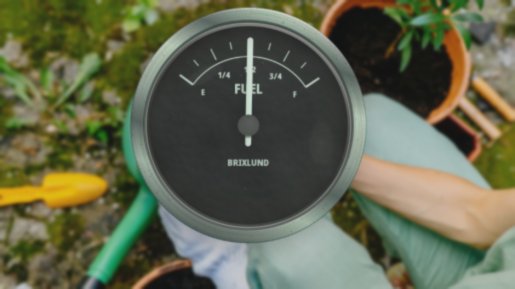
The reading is 0.5
